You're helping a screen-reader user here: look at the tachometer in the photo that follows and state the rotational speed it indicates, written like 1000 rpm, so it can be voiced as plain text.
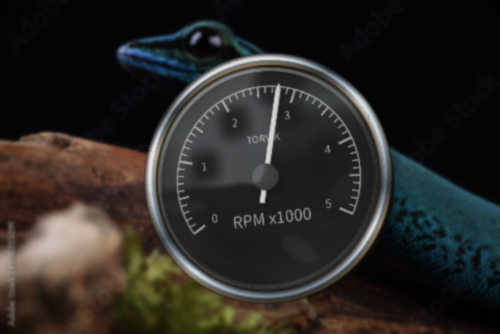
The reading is 2800 rpm
